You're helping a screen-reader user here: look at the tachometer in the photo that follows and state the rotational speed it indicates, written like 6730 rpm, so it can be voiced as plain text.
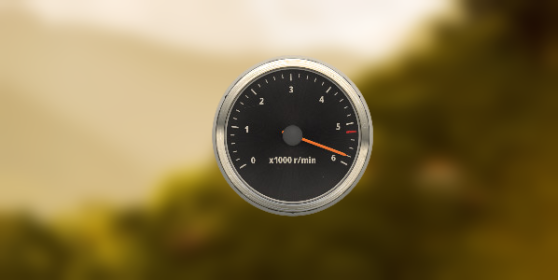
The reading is 5800 rpm
